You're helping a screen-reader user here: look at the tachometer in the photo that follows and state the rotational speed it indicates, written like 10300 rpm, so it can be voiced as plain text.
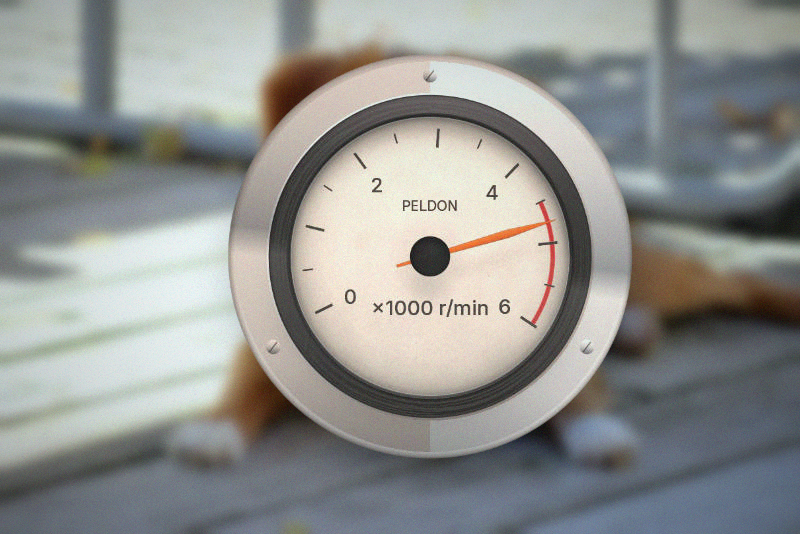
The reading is 4750 rpm
